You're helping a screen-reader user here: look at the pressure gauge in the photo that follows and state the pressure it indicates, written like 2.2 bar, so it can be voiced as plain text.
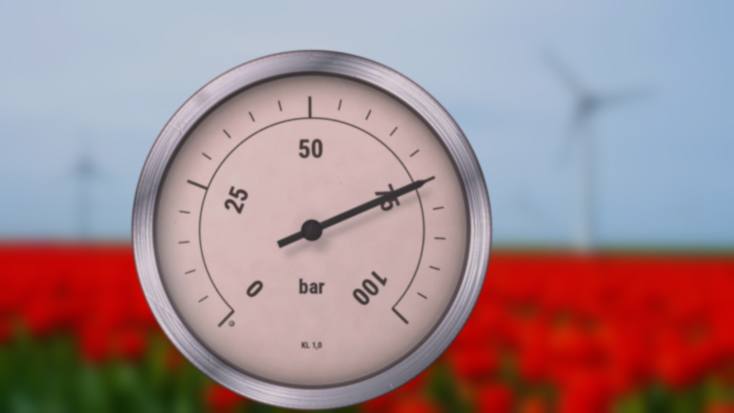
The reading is 75 bar
